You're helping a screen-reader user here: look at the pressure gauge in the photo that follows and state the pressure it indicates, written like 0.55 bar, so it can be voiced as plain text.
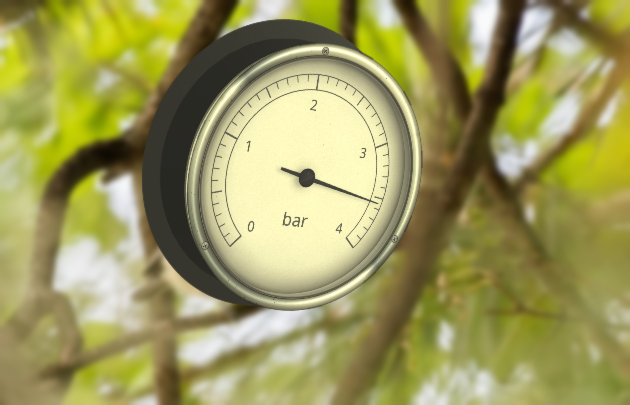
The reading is 3.55 bar
